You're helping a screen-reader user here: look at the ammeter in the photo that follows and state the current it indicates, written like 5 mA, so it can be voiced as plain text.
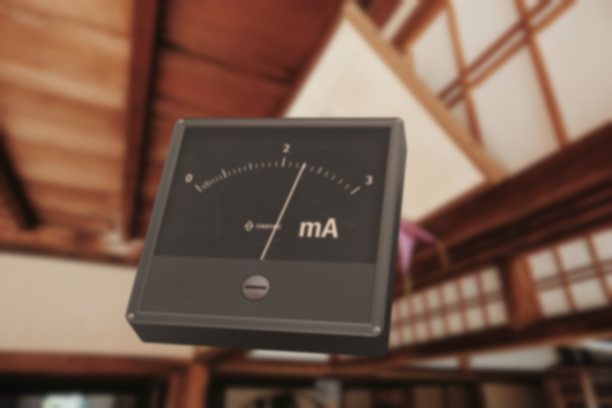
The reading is 2.3 mA
